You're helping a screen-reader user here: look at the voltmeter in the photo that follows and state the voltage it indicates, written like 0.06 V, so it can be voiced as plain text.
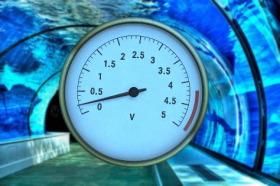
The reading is 0.2 V
